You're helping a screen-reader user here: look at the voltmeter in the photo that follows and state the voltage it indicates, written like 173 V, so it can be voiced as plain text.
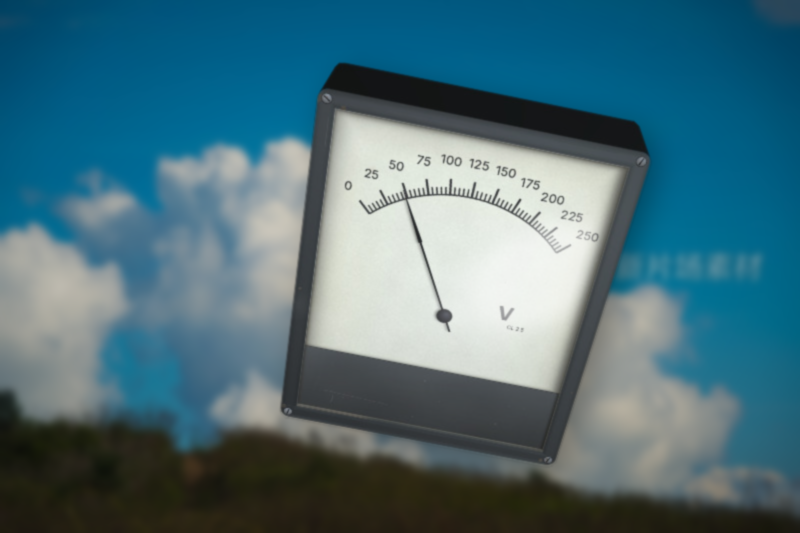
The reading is 50 V
